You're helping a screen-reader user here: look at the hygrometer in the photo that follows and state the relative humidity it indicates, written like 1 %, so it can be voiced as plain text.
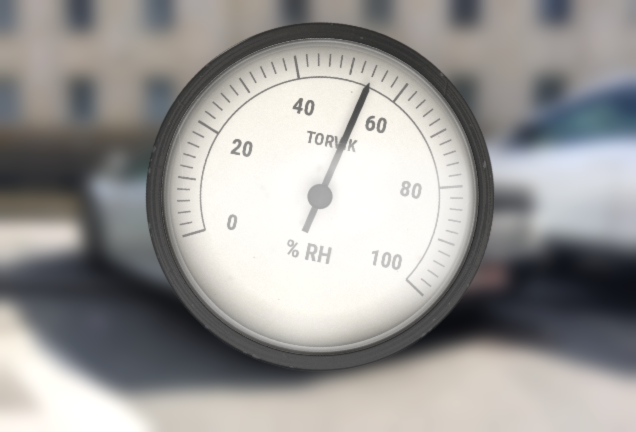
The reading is 54 %
